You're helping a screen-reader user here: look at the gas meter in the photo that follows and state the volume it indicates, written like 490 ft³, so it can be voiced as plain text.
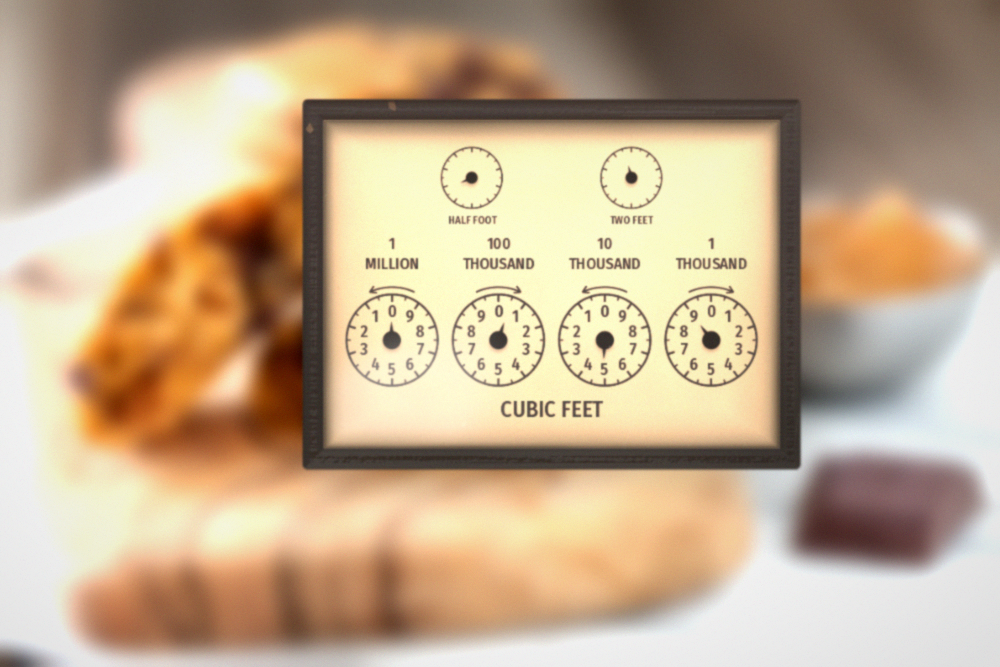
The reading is 4900 ft³
